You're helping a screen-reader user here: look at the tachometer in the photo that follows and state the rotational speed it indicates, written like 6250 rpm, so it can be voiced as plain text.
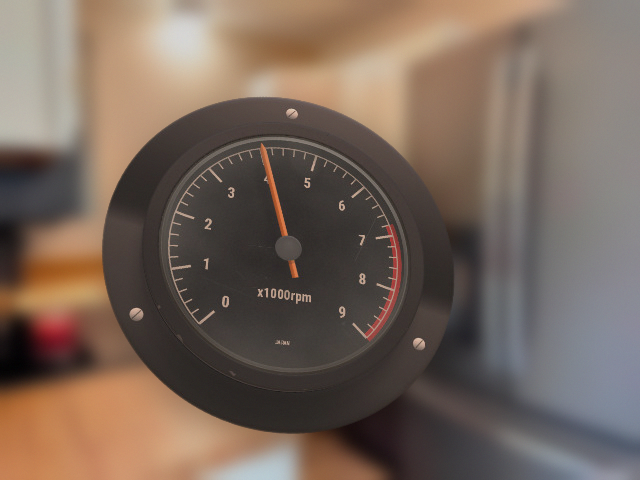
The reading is 4000 rpm
